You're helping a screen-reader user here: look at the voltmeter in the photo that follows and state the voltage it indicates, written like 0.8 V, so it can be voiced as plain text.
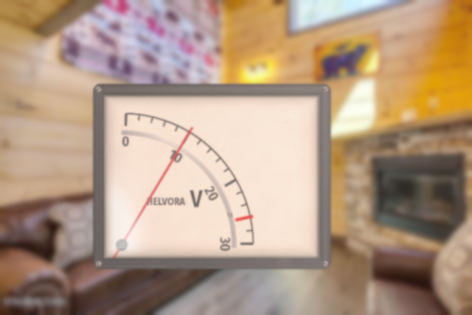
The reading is 10 V
